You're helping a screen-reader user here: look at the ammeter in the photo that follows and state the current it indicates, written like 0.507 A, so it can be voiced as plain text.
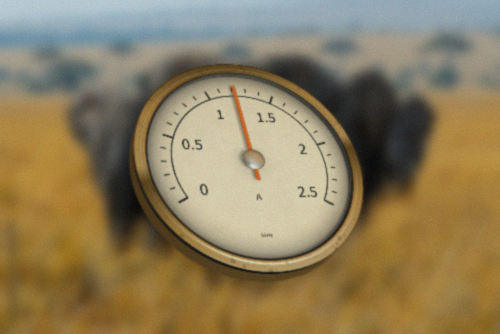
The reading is 1.2 A
